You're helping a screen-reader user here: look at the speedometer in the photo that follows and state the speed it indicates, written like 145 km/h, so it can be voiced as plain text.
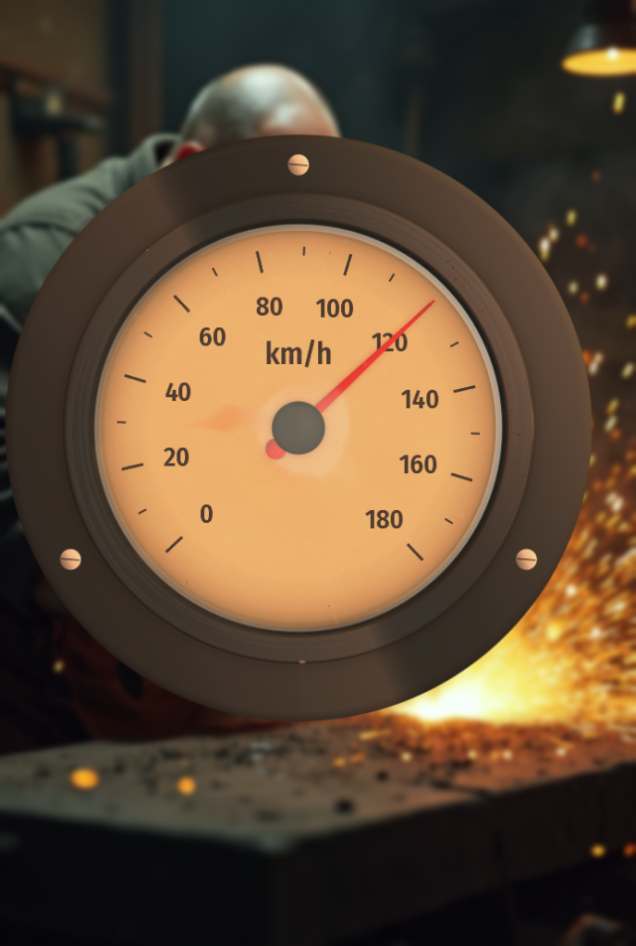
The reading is 120 km/h
